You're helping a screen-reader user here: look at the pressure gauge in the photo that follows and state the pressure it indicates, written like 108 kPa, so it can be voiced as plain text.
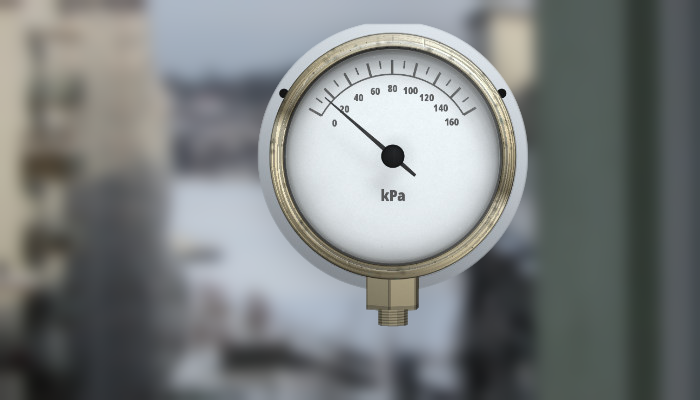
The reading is 15 kPa
